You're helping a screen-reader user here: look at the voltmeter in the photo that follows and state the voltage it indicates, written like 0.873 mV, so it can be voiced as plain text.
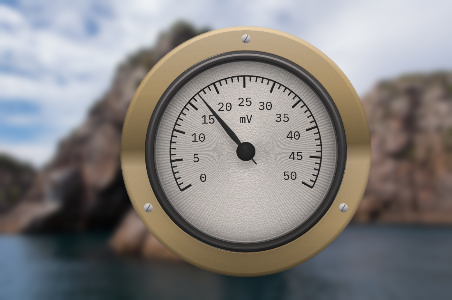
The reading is 17 mV
